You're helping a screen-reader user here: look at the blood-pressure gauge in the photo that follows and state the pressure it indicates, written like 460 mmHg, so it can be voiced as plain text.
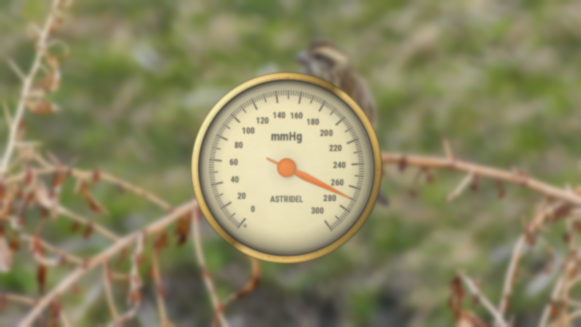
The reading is 270 mmHg
